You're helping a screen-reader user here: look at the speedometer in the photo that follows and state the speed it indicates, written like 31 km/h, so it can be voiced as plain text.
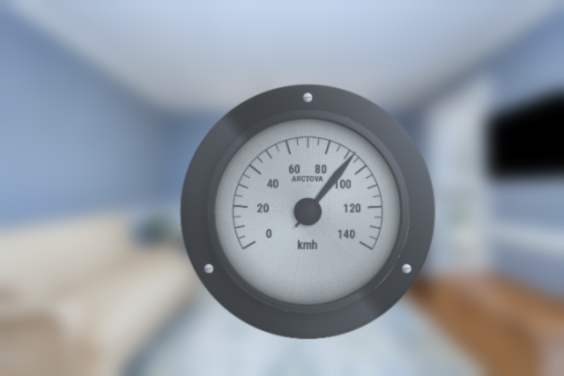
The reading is 92.5 km/h
